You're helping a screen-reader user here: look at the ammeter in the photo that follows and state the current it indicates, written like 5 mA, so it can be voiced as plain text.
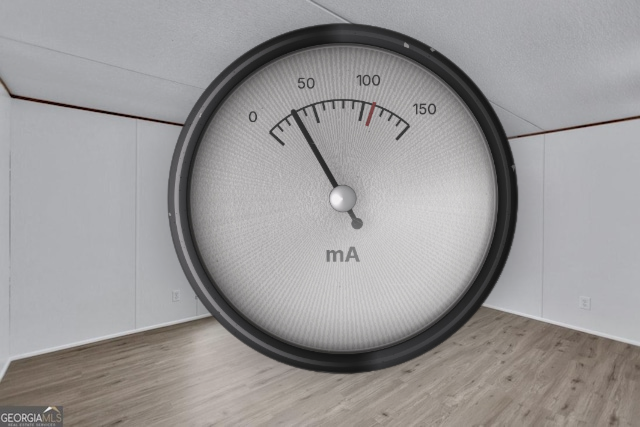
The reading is 30 mA
